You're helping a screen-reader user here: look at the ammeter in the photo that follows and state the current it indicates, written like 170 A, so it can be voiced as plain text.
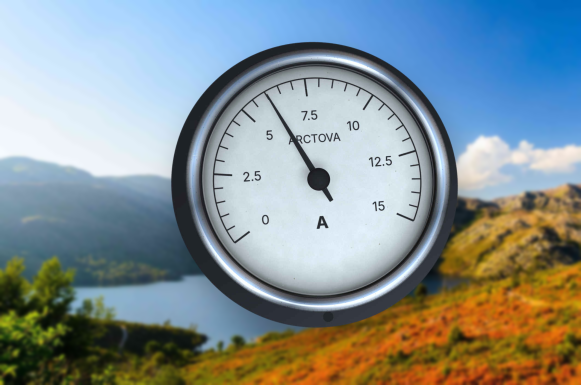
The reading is 6 A
